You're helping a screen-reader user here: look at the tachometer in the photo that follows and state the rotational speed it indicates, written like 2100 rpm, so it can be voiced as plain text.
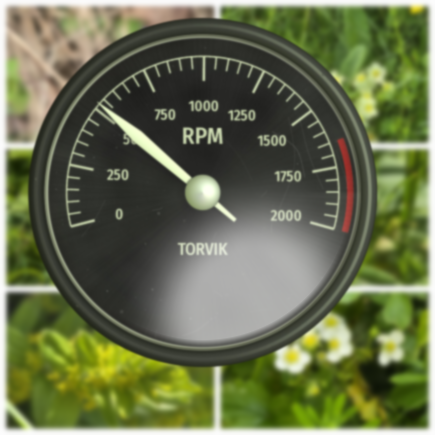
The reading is 525 rpm
